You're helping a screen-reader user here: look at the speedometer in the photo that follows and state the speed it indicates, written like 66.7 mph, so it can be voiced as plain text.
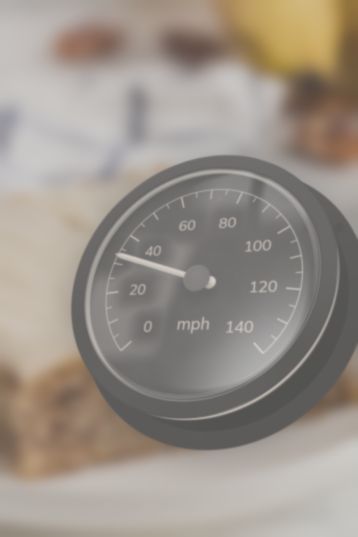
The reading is 32.5 mph
